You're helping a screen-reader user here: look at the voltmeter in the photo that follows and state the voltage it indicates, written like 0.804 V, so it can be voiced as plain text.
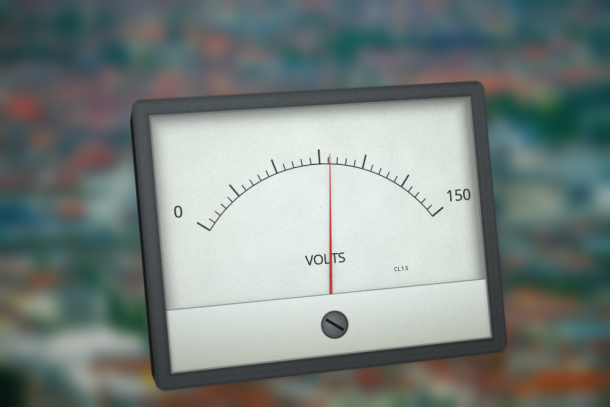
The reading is 80 V
